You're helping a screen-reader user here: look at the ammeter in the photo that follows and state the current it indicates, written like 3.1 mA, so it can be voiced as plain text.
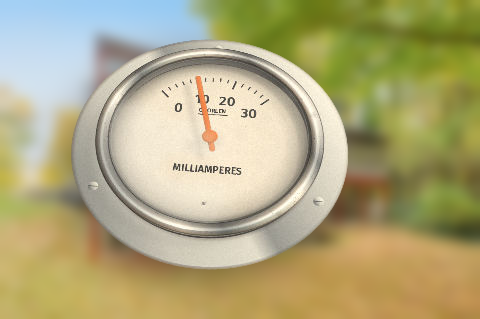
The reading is 10 mA
